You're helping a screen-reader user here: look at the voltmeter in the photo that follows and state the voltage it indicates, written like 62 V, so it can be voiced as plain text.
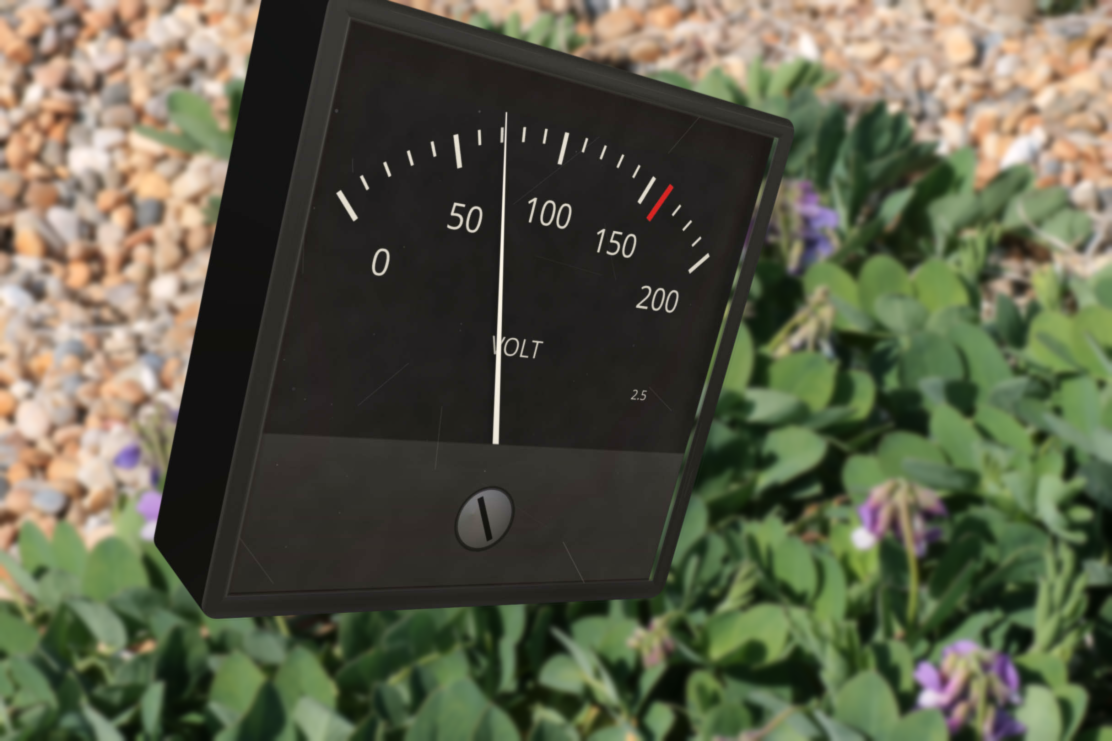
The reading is 70 V
